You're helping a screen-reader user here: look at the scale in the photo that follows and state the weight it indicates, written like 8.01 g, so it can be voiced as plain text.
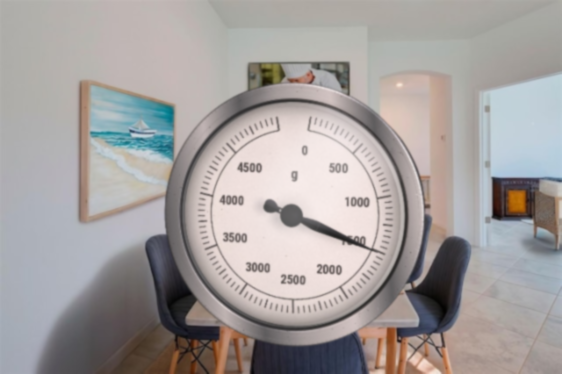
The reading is 1500 g
